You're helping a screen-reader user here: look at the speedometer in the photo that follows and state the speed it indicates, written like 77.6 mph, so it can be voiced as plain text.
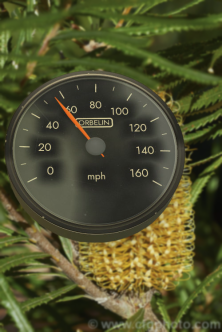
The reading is 55 mph
